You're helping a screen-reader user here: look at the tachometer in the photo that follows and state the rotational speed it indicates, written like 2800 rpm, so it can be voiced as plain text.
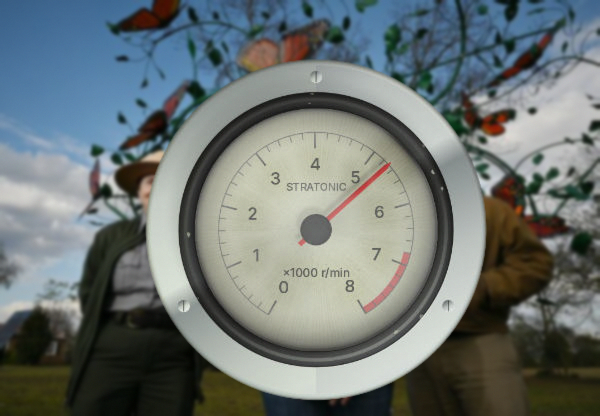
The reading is 5300 rpm
